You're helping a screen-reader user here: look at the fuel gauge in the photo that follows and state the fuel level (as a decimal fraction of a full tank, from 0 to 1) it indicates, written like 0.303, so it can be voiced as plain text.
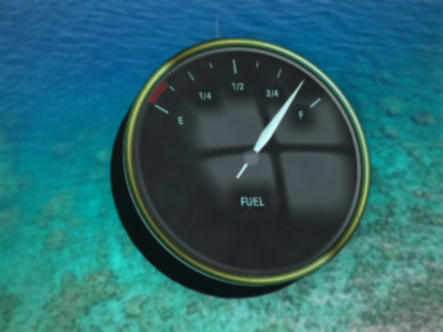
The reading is 0.875
